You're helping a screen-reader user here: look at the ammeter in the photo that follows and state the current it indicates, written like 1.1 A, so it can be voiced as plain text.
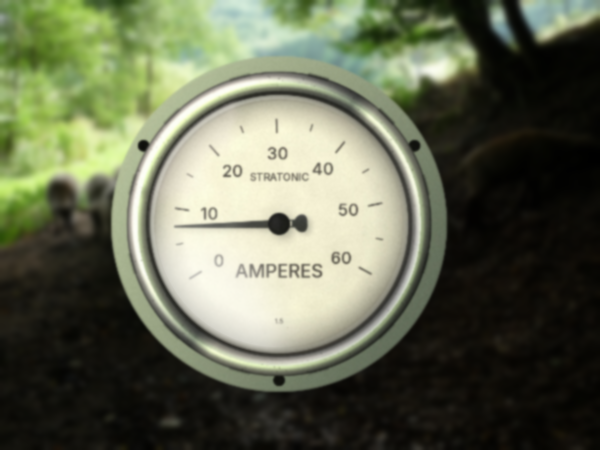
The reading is 7.5 A
